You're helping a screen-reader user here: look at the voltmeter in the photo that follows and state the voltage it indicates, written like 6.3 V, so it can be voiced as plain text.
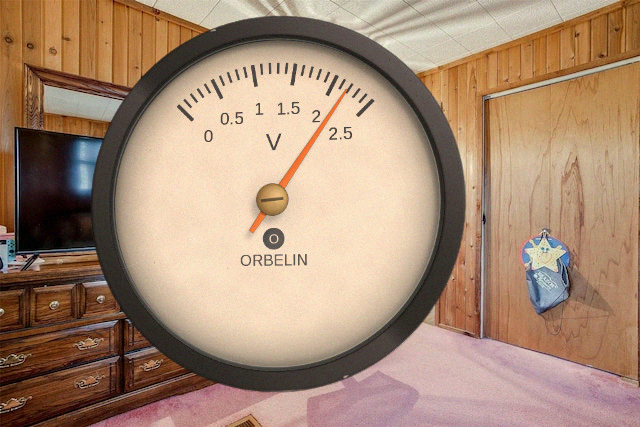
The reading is 2.2 V
